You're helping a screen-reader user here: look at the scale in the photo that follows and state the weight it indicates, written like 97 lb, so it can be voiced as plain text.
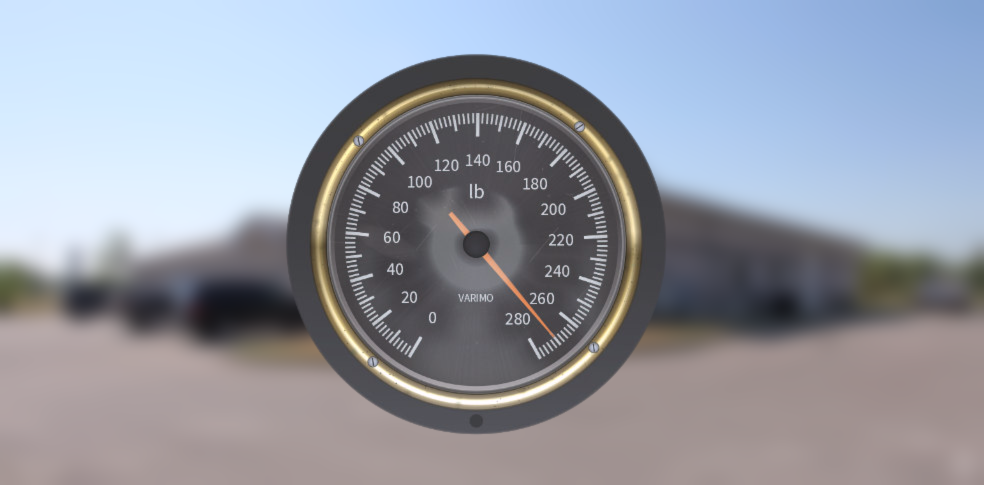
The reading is 270 lb
